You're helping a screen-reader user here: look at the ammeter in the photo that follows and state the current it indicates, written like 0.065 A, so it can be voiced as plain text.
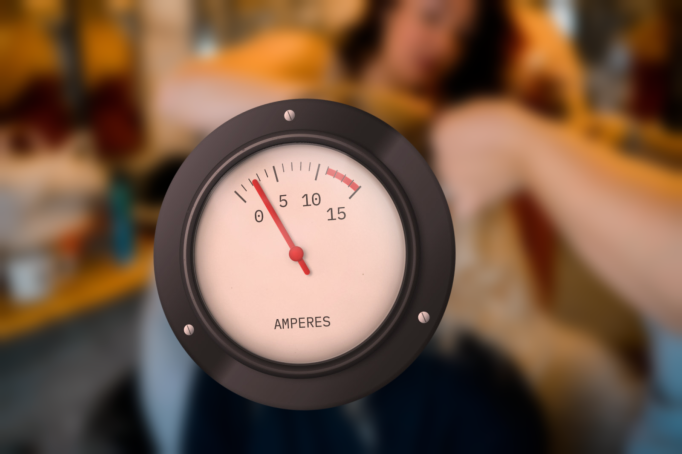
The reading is 2.5 A
